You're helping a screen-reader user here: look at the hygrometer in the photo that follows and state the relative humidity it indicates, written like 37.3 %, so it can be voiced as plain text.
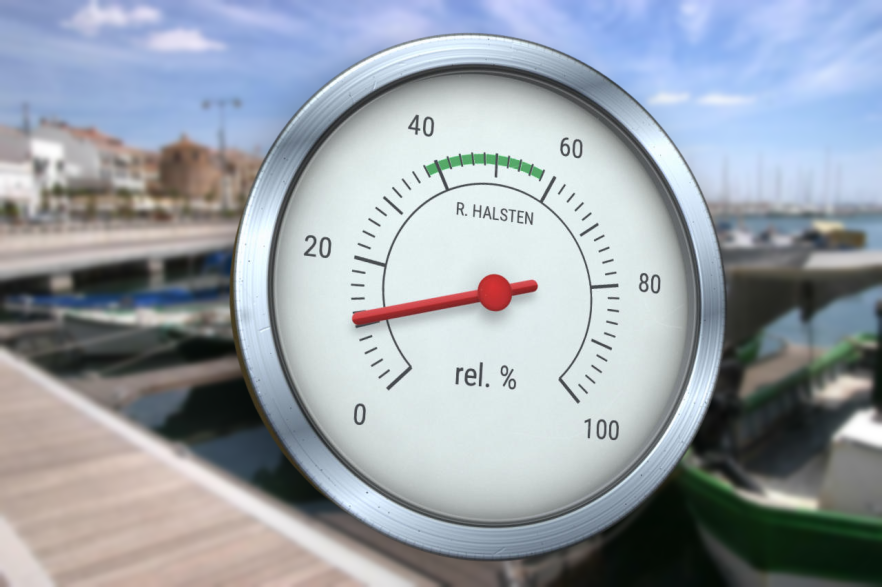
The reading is 11 %
